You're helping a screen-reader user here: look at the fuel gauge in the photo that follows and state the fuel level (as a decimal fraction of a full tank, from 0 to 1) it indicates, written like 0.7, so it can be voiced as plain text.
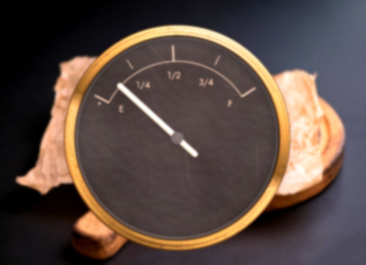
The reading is 0.125
